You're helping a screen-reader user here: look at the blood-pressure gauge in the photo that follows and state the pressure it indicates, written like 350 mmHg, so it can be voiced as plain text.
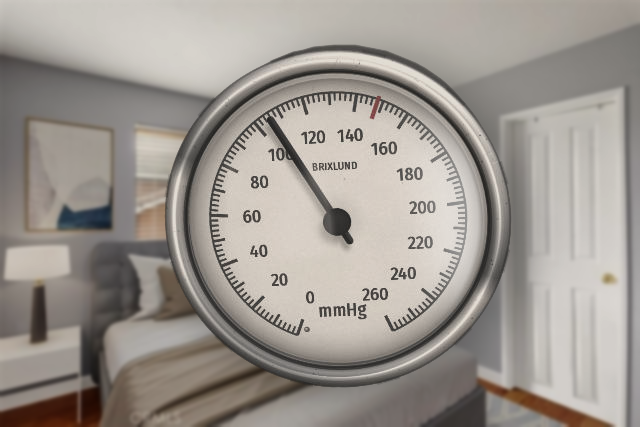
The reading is 106 mmHg
